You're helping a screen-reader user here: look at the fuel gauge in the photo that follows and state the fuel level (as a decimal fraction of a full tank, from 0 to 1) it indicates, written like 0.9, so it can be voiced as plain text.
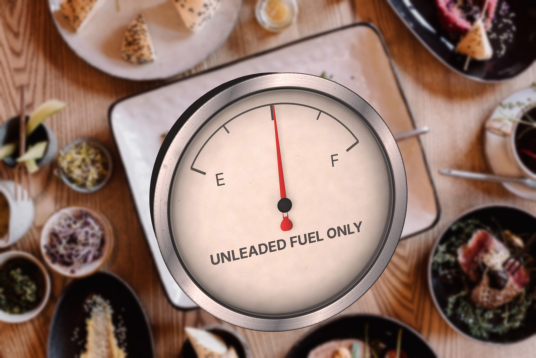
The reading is 0.5
